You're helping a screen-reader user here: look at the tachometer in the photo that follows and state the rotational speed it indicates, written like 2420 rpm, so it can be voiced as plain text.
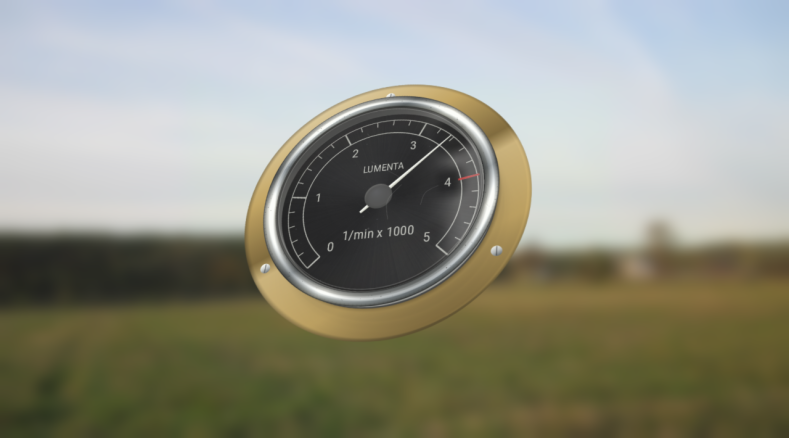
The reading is 3400 rpm
